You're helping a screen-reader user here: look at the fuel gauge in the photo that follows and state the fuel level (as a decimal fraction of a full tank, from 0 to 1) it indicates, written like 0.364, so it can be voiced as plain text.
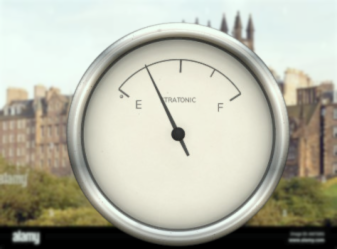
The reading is 0.25
